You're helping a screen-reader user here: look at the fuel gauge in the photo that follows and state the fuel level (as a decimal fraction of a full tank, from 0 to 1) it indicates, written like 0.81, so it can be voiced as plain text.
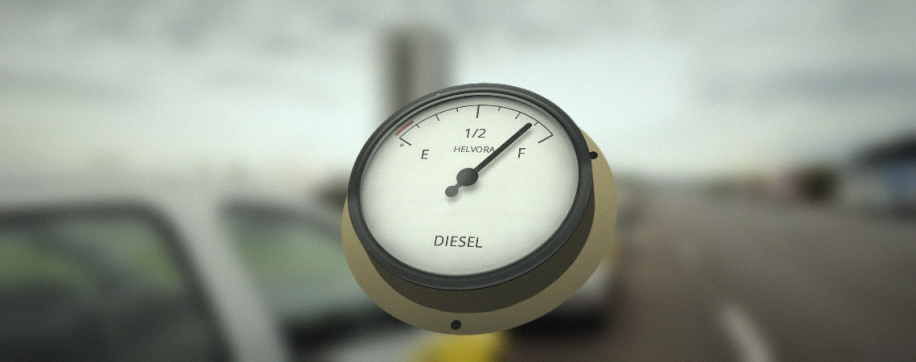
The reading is 0.875
